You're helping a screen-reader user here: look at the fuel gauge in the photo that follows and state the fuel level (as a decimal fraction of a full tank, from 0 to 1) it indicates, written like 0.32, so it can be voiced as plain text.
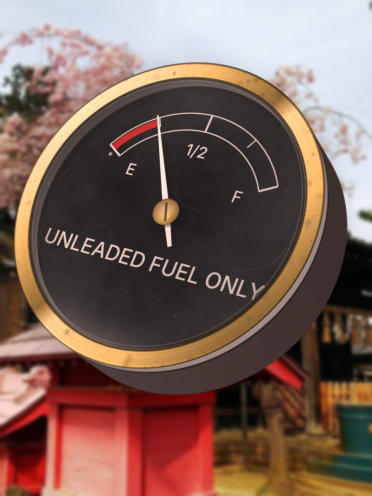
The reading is 0.25
